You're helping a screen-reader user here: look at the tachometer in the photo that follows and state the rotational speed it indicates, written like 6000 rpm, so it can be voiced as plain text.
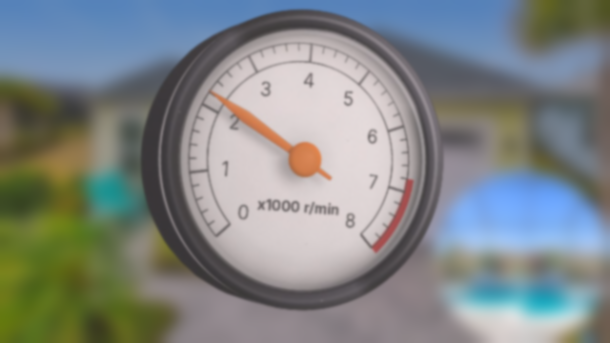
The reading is 2200 rpm
